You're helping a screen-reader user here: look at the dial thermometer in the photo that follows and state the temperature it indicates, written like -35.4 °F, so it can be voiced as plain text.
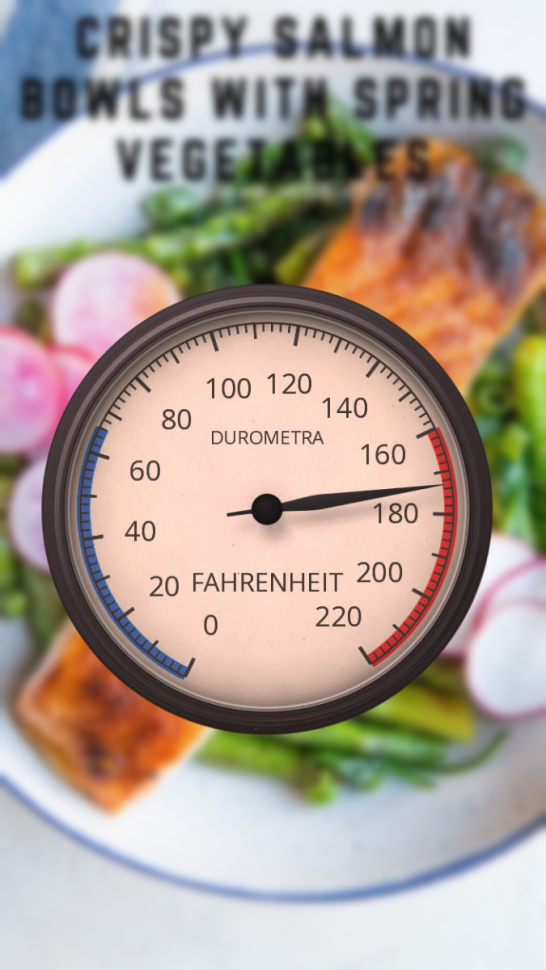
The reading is 173 °F
